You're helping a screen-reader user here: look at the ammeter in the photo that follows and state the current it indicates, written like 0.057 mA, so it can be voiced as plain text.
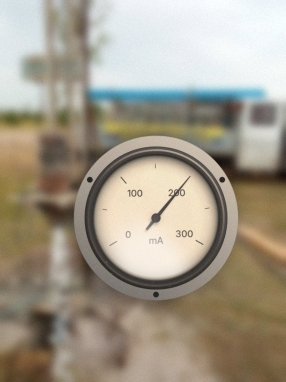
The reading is 200 mA
